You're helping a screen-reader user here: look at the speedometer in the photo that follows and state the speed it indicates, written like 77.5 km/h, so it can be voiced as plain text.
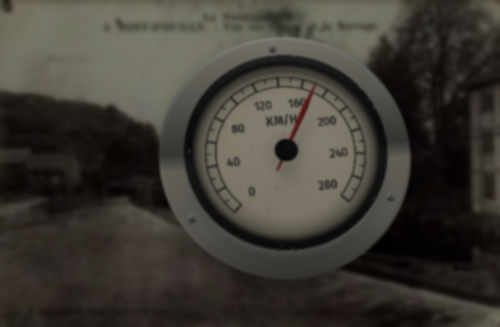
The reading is 170 km/h
